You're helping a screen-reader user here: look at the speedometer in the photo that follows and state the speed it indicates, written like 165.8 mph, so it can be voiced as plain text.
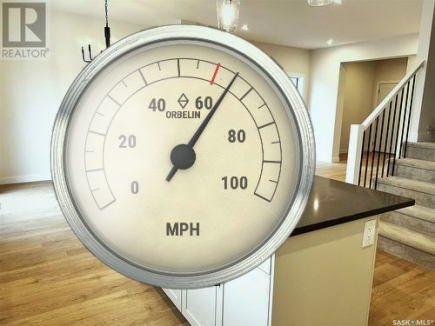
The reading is 65 mph
